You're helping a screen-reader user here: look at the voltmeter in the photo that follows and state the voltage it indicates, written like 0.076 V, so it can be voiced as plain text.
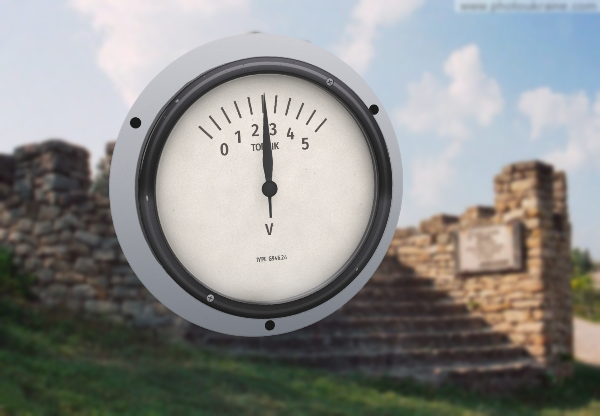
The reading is 2.5 V
